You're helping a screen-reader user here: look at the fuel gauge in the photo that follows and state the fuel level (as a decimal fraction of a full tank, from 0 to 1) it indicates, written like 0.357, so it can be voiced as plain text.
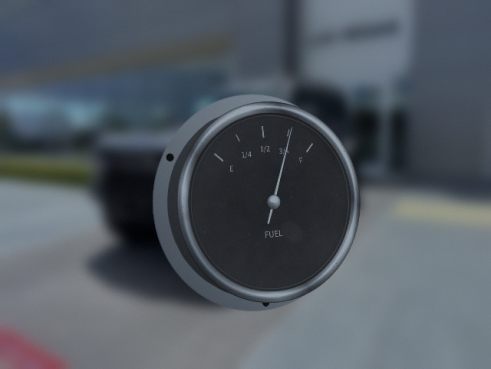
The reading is 0.75
